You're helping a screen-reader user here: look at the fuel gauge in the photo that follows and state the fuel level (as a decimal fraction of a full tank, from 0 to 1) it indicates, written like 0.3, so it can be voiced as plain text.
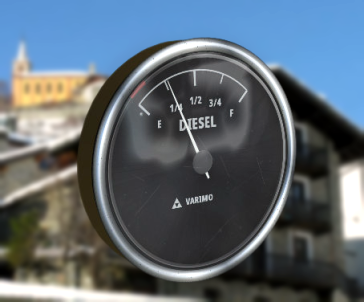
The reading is 0.25
